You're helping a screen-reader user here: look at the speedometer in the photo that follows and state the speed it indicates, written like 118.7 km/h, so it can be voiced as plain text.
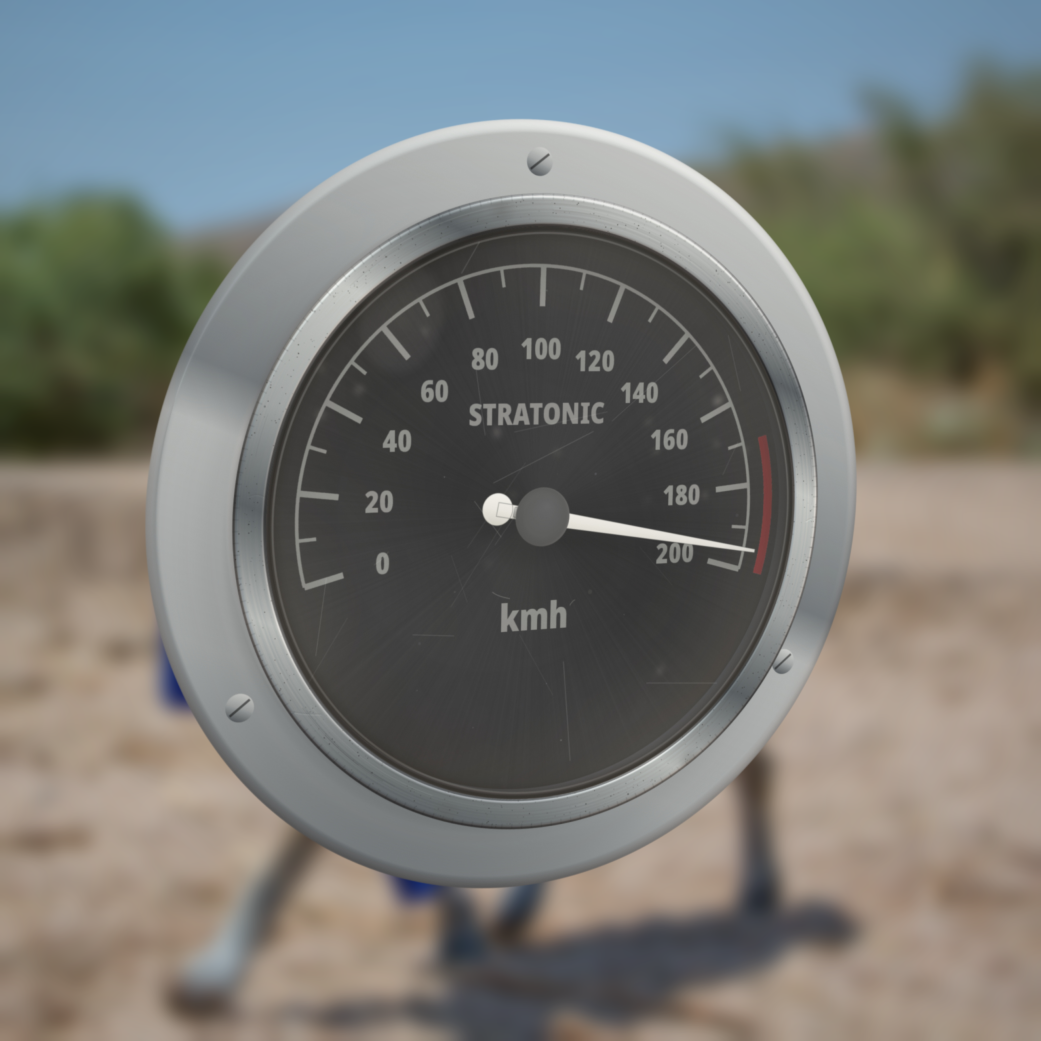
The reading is 195 km/h
